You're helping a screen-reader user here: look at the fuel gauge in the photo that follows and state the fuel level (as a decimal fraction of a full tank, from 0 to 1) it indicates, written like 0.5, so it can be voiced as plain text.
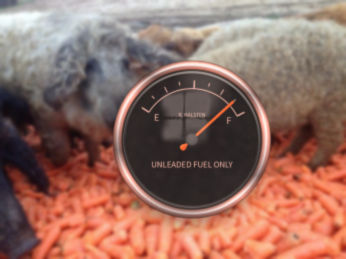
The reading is 0.875
